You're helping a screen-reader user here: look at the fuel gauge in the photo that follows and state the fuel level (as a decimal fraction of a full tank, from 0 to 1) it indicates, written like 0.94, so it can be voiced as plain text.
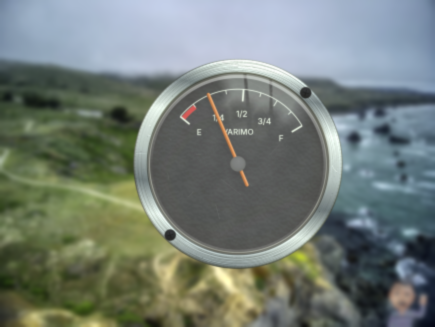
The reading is 0.25
